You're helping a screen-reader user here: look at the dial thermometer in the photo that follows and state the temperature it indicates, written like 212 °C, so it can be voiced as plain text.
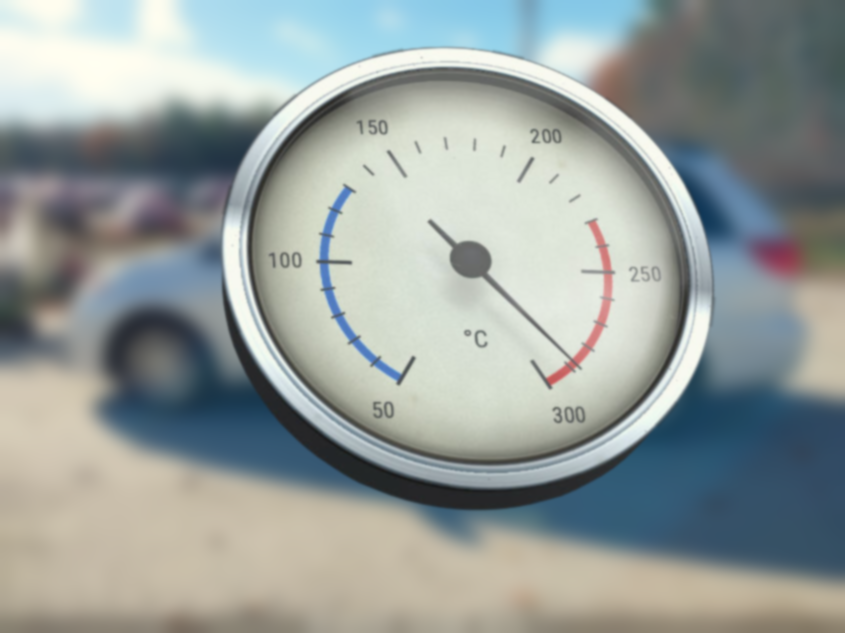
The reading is 290 °C
